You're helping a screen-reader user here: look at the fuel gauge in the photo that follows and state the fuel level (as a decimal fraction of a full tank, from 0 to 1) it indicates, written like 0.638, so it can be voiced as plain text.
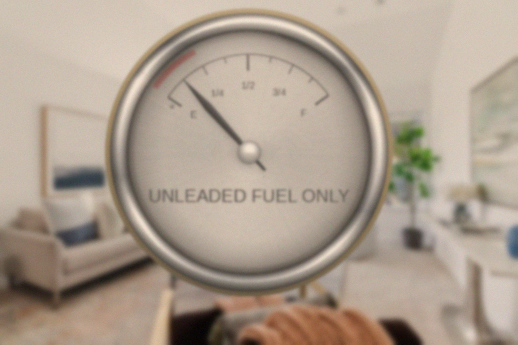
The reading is 0.125
